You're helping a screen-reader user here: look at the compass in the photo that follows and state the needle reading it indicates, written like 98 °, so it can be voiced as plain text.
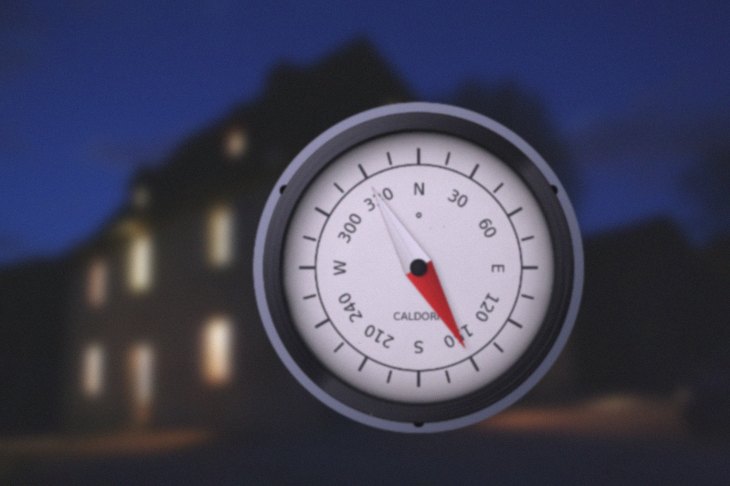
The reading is 150 °
